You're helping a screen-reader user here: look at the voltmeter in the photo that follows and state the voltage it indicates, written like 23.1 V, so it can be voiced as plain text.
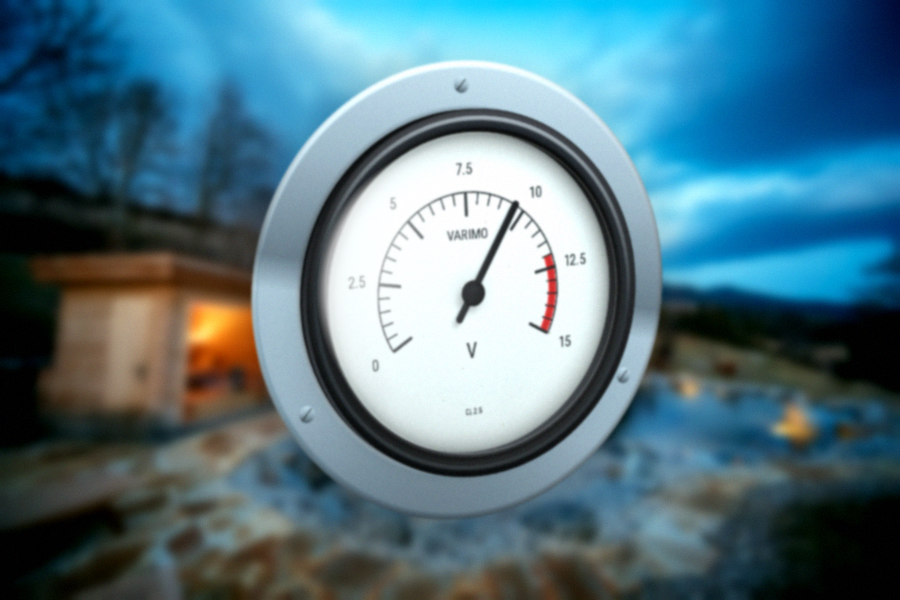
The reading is 9.5 V
